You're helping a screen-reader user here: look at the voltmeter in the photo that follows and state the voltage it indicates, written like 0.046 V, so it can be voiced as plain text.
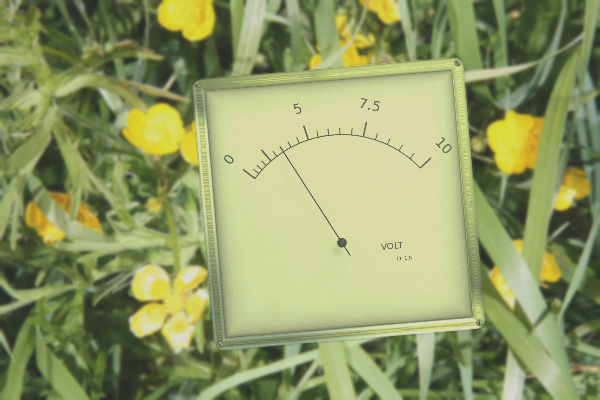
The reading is 3.5 V
